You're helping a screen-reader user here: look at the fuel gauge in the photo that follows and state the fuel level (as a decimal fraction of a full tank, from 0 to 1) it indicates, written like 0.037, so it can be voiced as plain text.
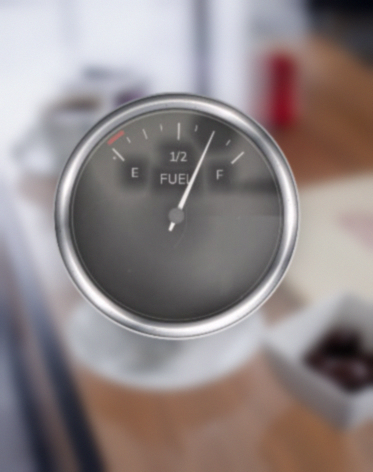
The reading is 0.75
